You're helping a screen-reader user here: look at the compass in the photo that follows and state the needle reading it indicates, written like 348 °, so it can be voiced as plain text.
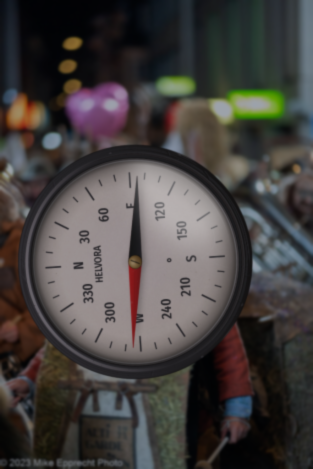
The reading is 275 °
